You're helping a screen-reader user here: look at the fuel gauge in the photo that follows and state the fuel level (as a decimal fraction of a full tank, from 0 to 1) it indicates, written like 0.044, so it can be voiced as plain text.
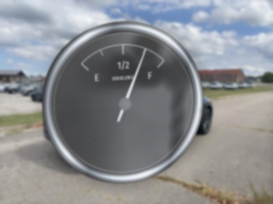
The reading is 0.75
